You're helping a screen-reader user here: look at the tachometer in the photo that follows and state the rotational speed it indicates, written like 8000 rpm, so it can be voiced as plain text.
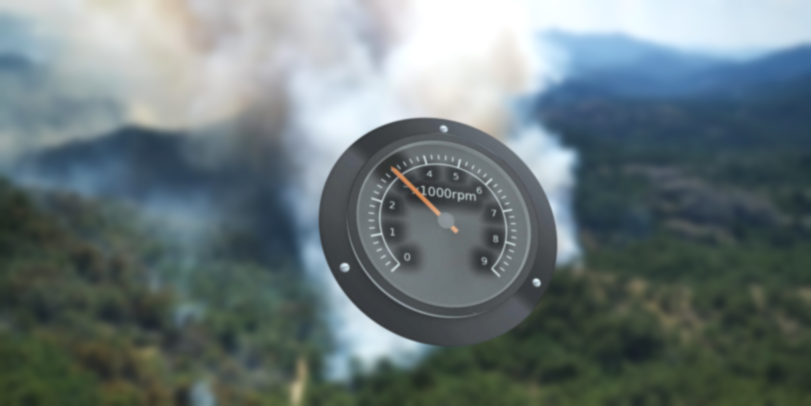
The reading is 3000 rpm
